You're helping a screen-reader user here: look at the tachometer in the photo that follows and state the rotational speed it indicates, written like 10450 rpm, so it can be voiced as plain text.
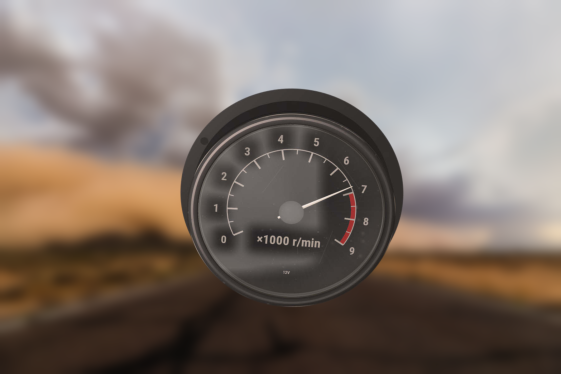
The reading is 6750 rpm
